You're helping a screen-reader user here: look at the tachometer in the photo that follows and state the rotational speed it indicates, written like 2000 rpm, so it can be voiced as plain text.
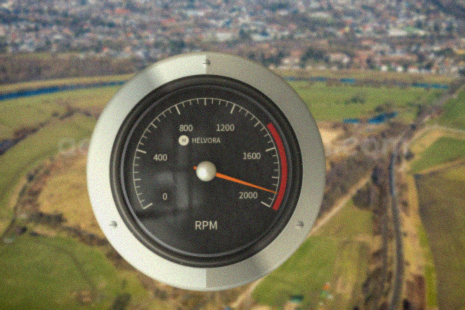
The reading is 1900 rpm
